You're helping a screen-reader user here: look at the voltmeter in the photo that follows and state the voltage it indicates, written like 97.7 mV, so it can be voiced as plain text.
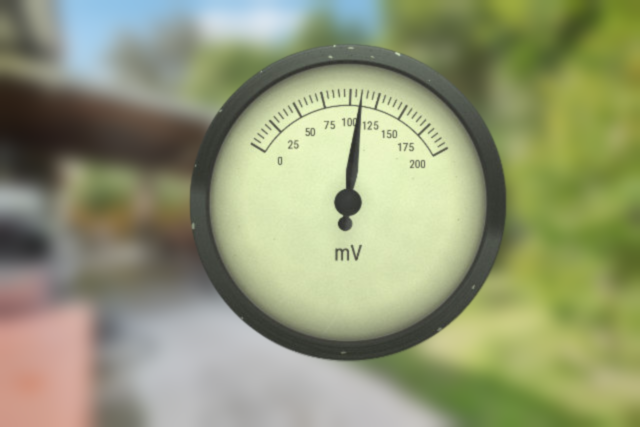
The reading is 110 mV
